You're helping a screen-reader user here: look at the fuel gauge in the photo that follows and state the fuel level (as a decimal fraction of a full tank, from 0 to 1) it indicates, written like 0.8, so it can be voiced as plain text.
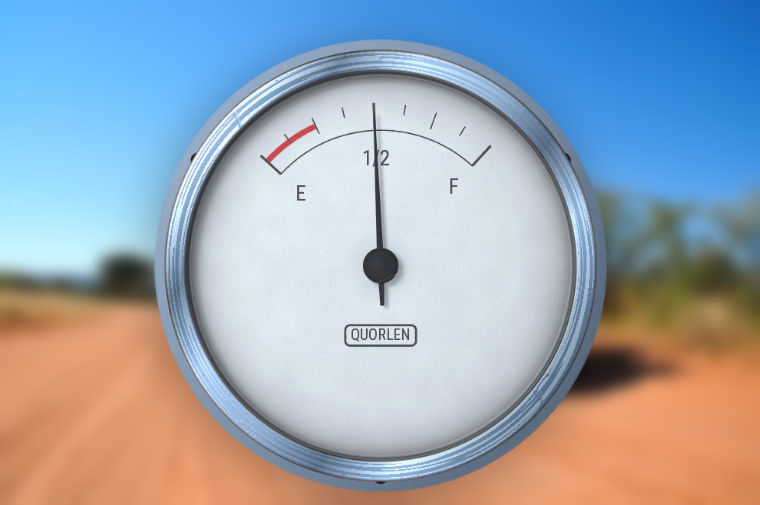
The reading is 0.5
